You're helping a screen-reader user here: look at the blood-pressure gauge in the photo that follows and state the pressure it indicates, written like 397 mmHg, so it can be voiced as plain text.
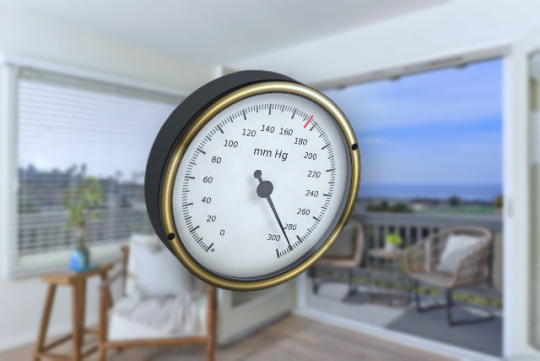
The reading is 290 mmHg
